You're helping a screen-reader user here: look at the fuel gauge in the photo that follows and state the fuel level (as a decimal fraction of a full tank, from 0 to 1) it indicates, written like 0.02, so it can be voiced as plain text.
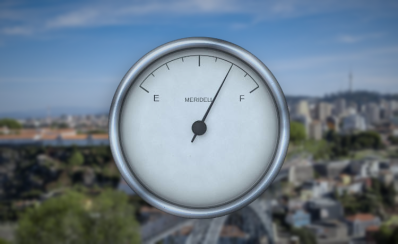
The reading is 0.75
